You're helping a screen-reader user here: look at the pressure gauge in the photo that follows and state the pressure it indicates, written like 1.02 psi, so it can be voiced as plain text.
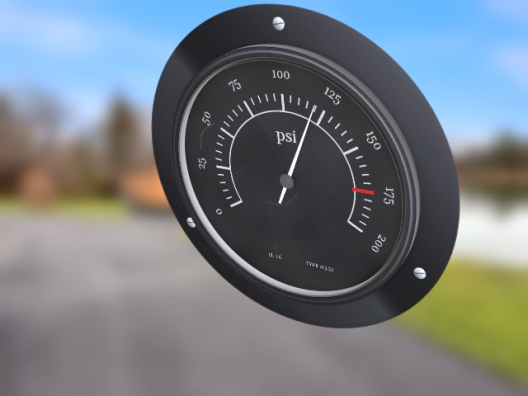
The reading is 120 psi
